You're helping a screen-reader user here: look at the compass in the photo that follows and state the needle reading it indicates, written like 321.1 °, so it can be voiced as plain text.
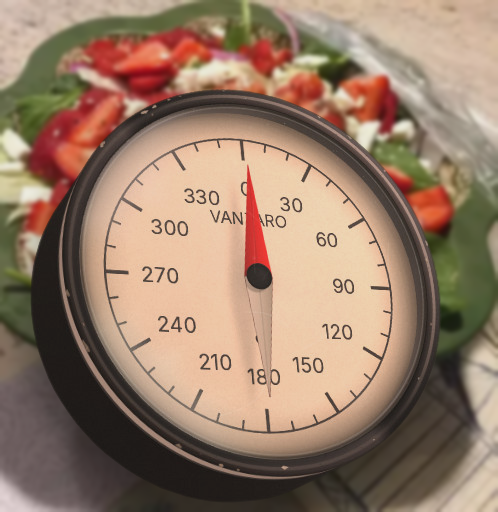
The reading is 0 °
